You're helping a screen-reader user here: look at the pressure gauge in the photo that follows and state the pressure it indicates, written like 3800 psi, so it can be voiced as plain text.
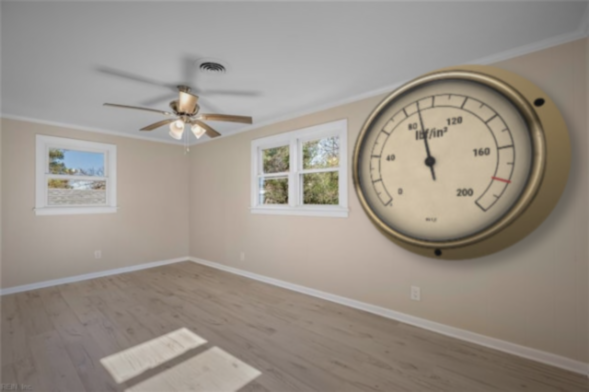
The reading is 90 psi
